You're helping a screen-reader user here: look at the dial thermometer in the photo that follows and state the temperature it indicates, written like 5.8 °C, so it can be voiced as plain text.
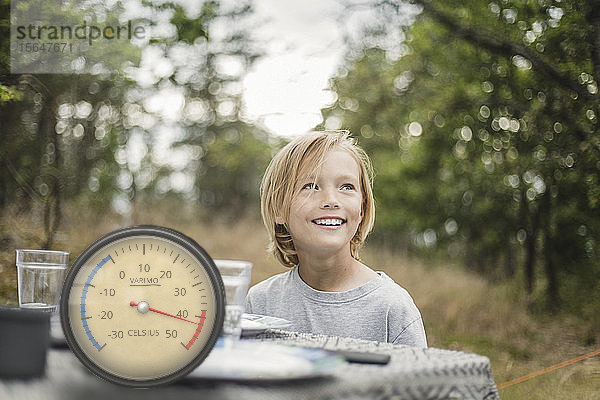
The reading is 42 °C
